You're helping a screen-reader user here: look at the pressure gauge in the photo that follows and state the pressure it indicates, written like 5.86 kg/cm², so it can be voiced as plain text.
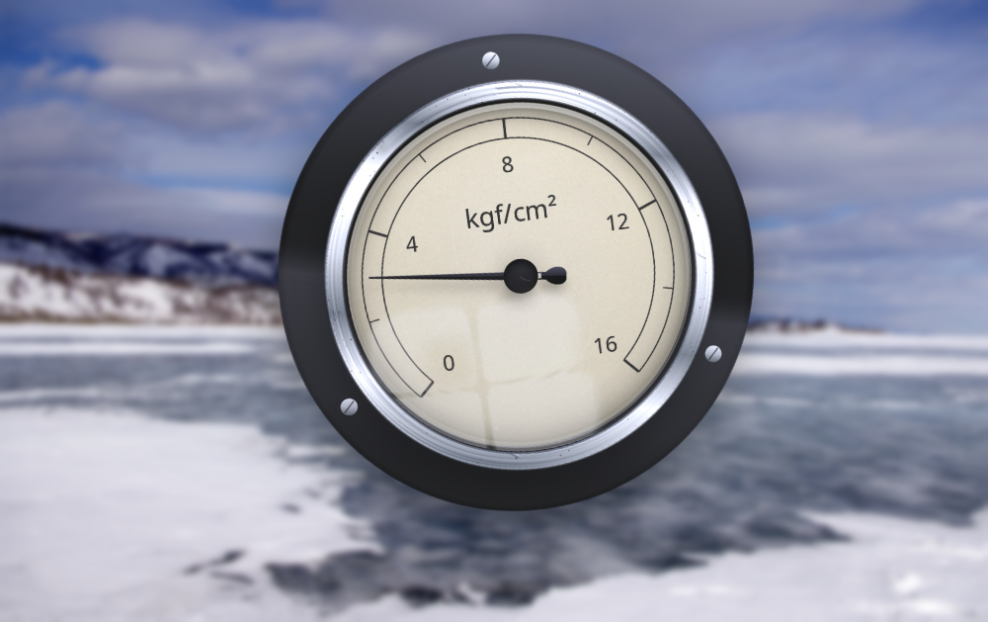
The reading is 3 kg/cm²
